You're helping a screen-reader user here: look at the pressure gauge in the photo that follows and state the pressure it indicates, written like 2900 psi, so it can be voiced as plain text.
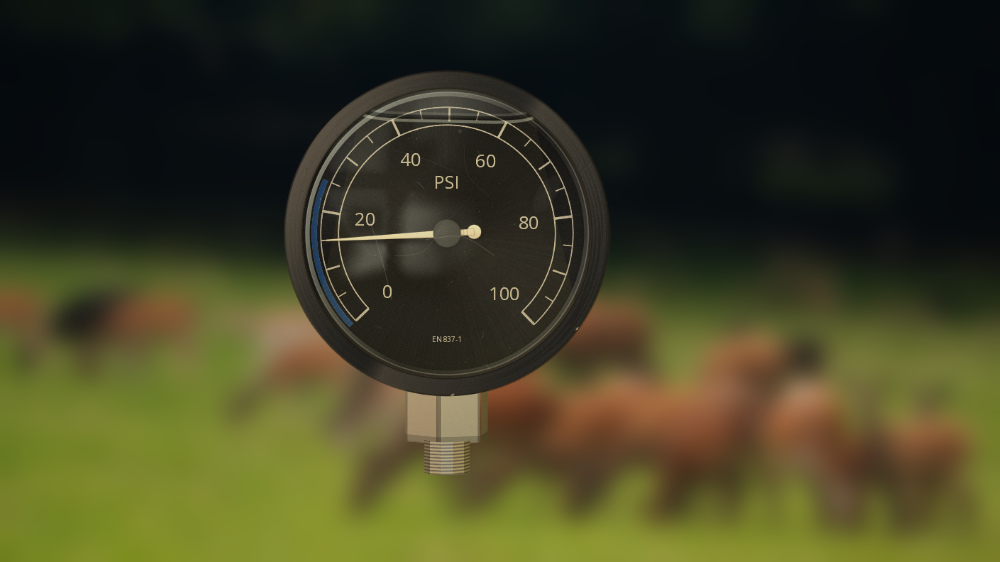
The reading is 15 psi
